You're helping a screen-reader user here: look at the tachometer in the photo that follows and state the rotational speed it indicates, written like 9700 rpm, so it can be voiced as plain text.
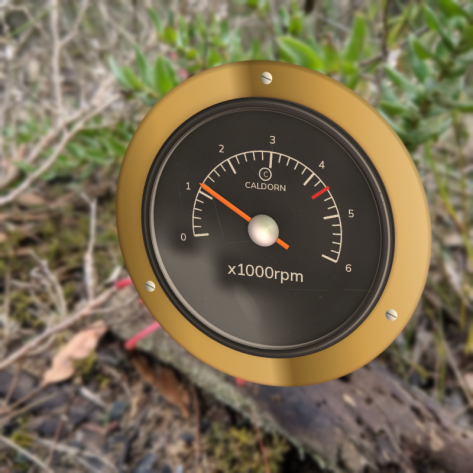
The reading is 1200 rpm
